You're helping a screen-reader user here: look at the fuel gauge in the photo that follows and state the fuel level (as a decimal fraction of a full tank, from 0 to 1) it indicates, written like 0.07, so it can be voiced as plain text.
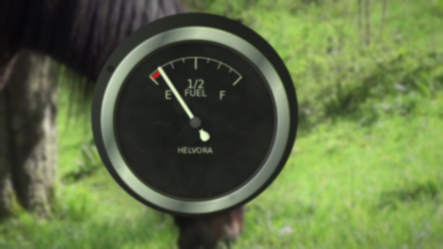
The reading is 0.125
